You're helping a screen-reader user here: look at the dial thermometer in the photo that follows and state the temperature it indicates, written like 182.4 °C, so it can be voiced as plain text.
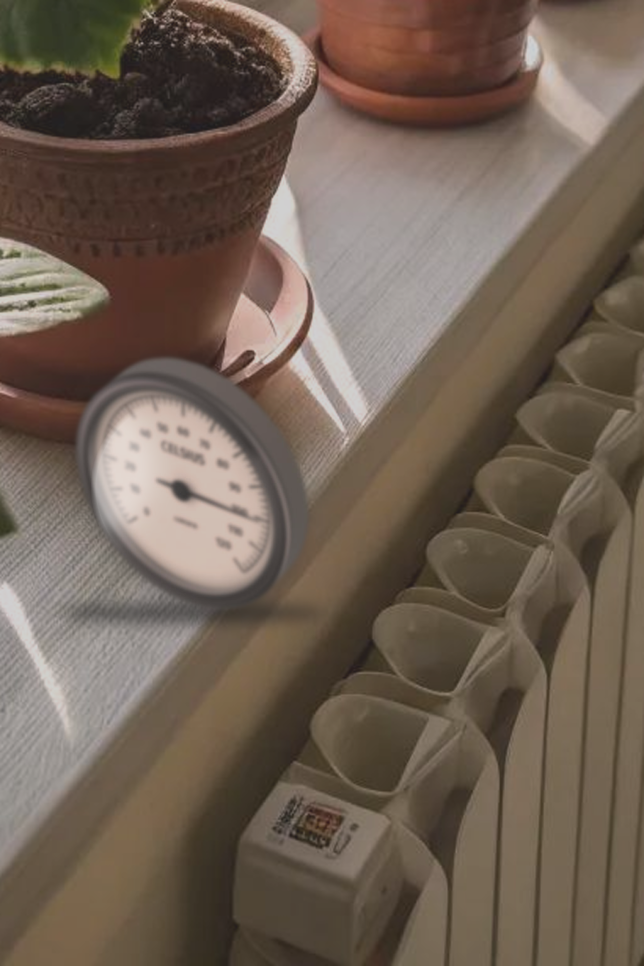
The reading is 100 °C
